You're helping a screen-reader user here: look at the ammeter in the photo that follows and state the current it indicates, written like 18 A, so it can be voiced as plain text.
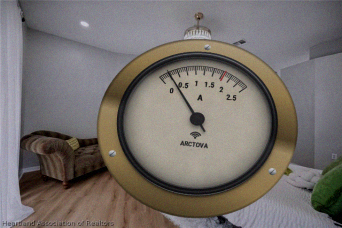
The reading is 0.25 A
